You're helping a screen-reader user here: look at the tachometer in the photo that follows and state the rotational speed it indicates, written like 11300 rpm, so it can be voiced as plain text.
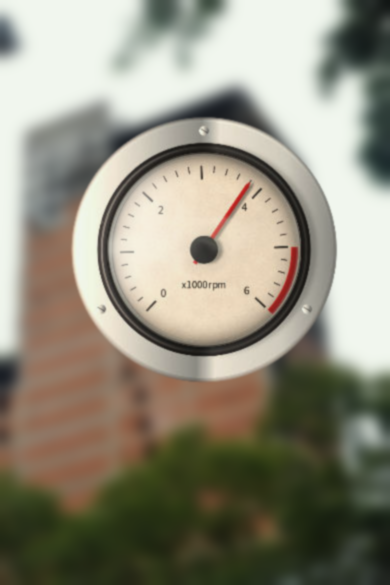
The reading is 3800 rpm
